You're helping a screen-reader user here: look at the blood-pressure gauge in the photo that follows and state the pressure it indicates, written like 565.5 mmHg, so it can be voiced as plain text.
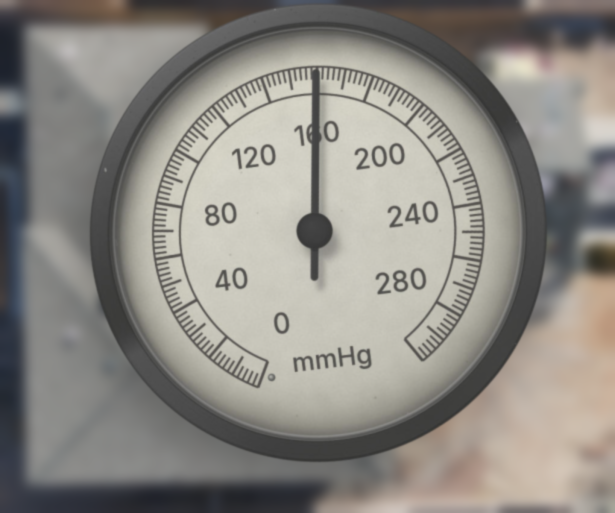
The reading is 160 mmHg
